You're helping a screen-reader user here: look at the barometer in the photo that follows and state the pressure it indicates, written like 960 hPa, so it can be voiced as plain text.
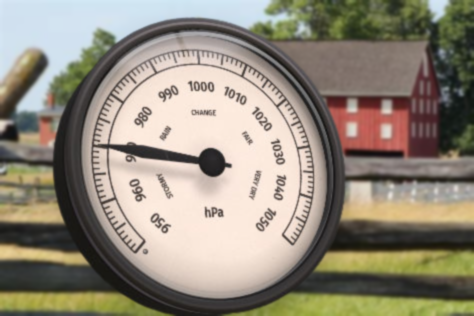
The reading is 970 hPa
